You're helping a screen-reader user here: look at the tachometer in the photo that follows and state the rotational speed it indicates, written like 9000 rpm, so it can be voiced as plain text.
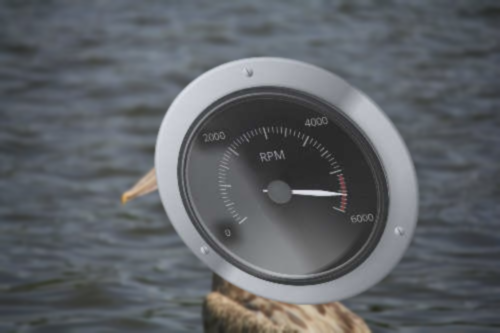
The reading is 5500 rpm
